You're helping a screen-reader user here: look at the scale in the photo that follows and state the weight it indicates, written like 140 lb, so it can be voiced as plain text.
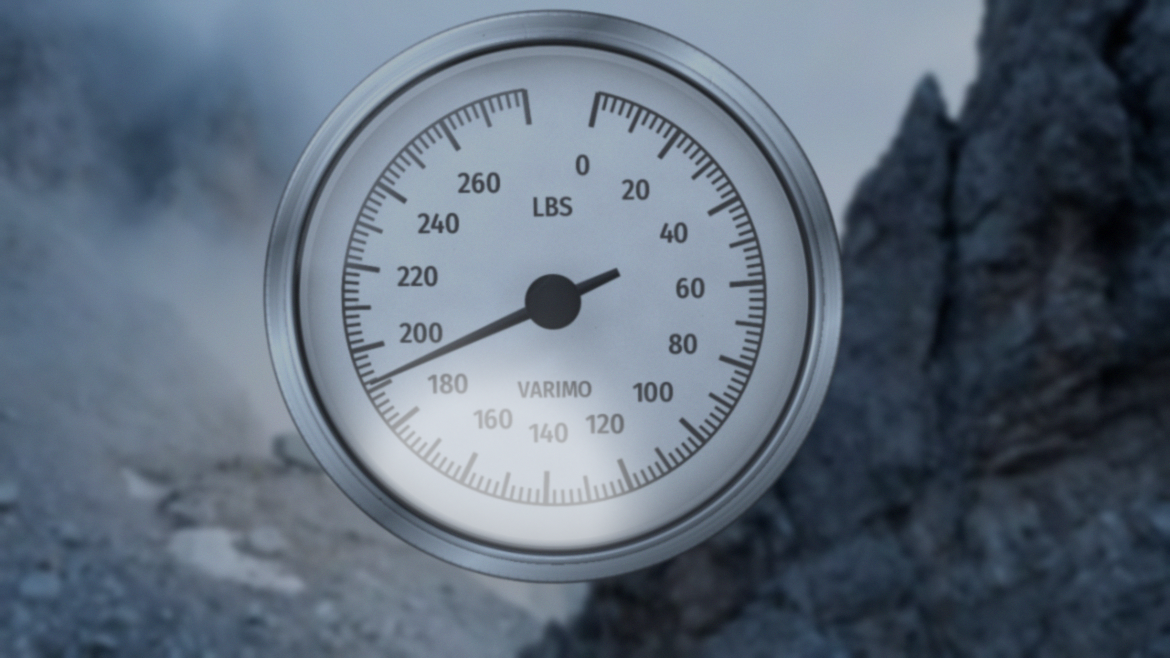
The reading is 192 lb
